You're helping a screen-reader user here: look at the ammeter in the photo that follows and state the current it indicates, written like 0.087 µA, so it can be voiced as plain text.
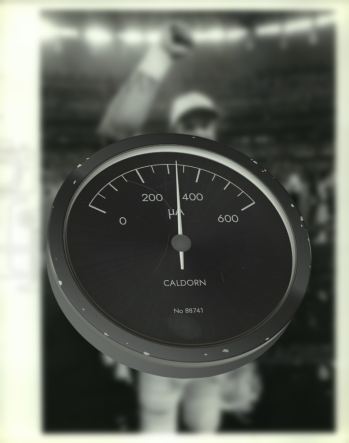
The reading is 325 µA
